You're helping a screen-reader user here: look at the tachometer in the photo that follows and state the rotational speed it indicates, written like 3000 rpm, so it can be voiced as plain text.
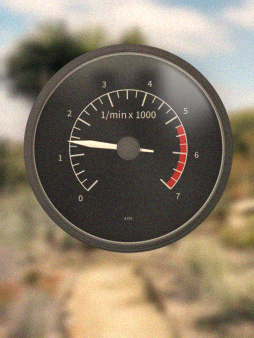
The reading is 1375 rpm
